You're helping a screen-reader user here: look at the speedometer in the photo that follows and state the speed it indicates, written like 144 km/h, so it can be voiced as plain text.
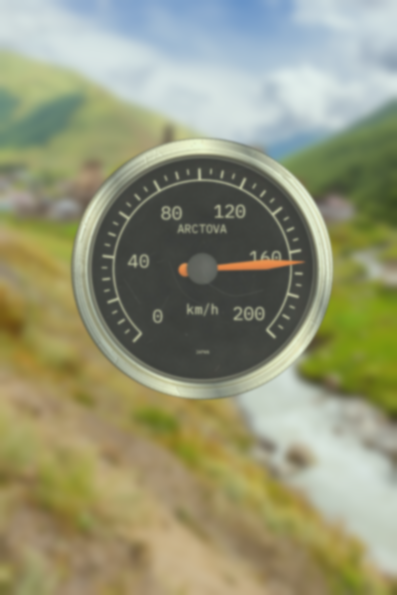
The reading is 165 km/h
